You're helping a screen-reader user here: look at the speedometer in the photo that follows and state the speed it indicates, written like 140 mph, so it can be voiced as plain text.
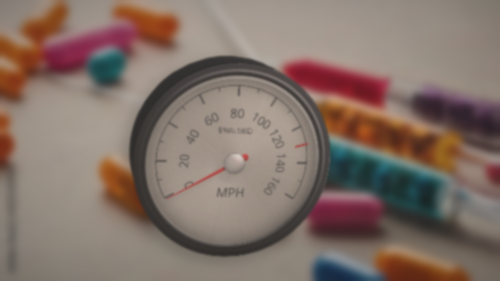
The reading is 0 mph
